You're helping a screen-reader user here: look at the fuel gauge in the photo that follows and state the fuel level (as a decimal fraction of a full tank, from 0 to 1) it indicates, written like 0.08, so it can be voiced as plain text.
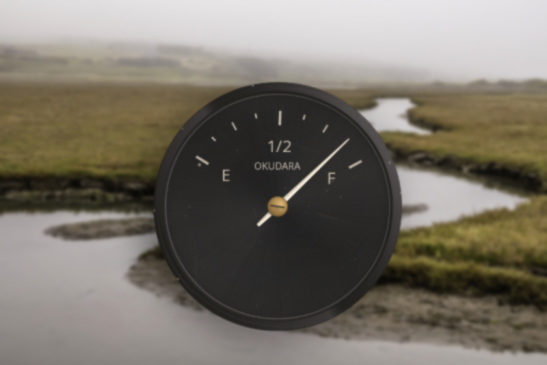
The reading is 0.875
